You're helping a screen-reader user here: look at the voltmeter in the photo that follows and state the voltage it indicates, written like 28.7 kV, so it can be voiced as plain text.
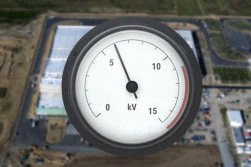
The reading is 6 kV
